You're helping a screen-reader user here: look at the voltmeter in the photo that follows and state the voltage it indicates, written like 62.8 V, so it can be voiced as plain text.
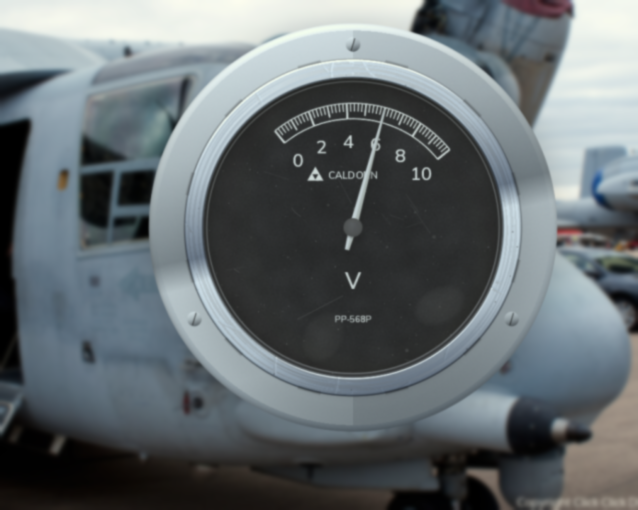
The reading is 6 V
